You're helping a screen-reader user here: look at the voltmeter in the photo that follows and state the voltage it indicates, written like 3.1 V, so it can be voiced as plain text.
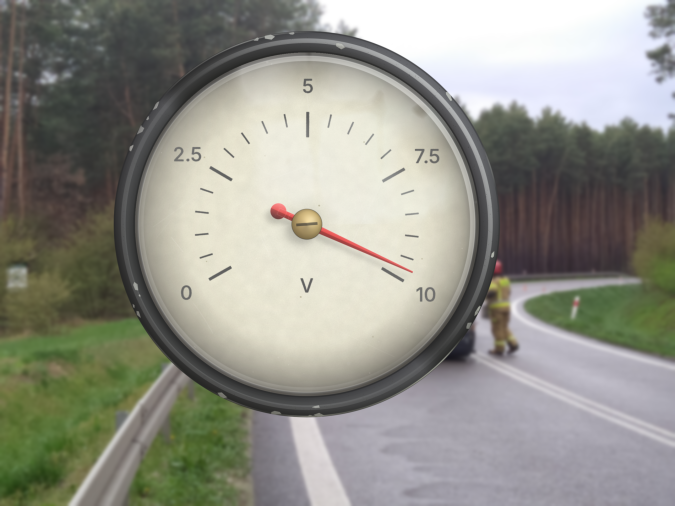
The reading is 9.75 V
